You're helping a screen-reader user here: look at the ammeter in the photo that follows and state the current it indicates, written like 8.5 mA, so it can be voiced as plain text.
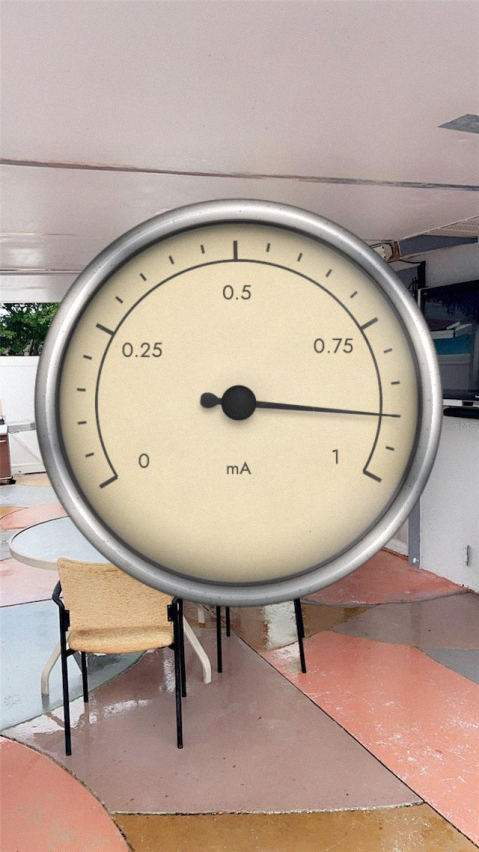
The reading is 0.9 mA
